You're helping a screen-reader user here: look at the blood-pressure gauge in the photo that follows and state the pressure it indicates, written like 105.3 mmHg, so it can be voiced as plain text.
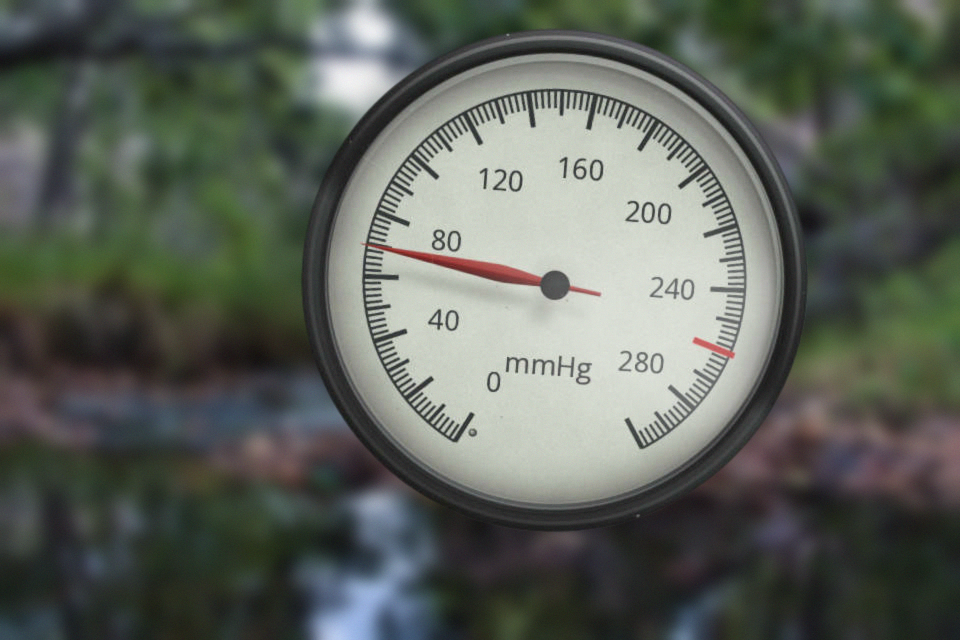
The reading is 70 mmHg
